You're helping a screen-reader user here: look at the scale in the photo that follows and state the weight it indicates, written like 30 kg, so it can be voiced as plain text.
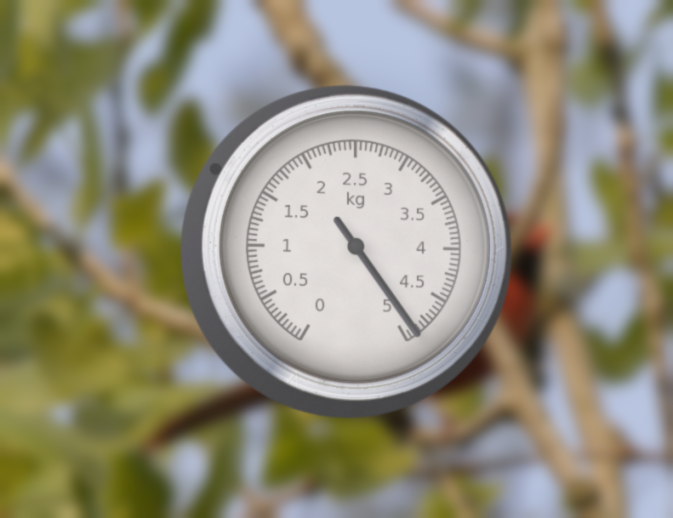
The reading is 4.9 kg
